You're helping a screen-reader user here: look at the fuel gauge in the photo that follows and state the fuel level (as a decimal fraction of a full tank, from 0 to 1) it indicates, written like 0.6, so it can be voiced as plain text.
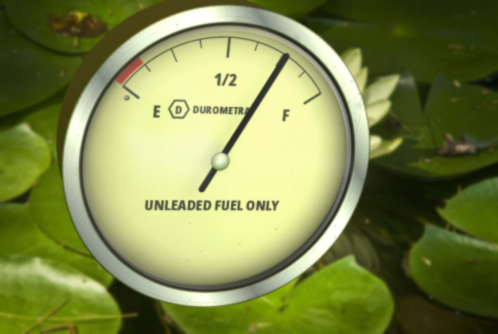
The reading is 0.75
